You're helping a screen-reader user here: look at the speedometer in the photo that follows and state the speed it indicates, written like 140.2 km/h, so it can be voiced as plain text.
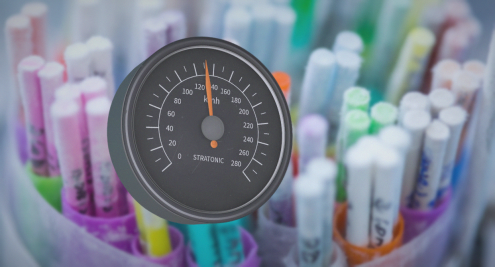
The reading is 130 km/h
